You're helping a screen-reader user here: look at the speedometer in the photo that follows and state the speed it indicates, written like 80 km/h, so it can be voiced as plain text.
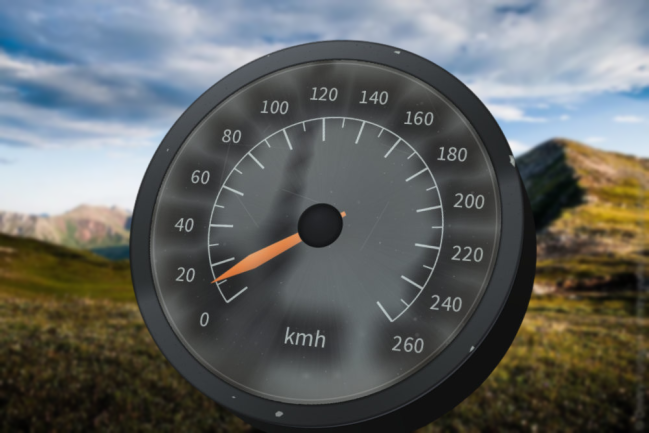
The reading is 10 km/h
